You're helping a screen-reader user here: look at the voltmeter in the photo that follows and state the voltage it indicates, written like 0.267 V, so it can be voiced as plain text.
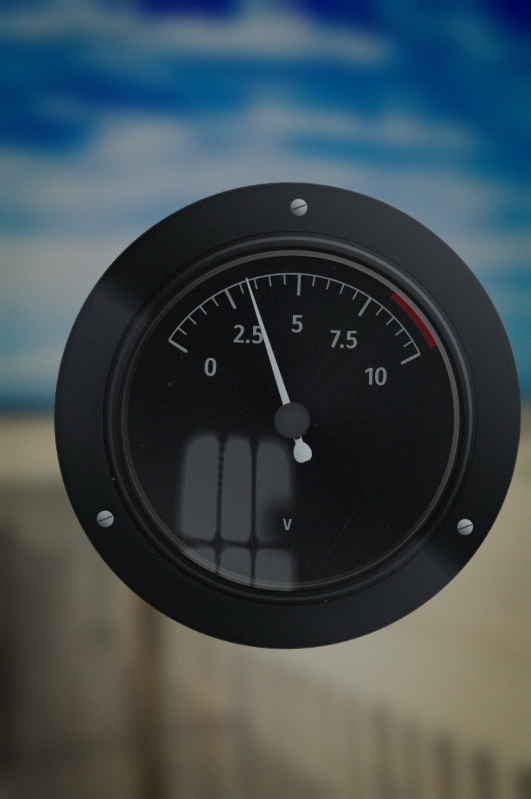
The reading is 3.25 V
